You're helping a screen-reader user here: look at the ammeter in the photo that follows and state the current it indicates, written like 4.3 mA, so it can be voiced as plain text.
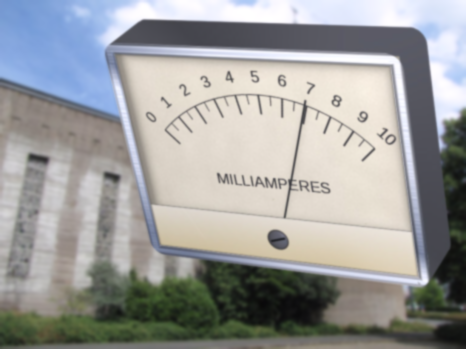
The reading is 7 mA
